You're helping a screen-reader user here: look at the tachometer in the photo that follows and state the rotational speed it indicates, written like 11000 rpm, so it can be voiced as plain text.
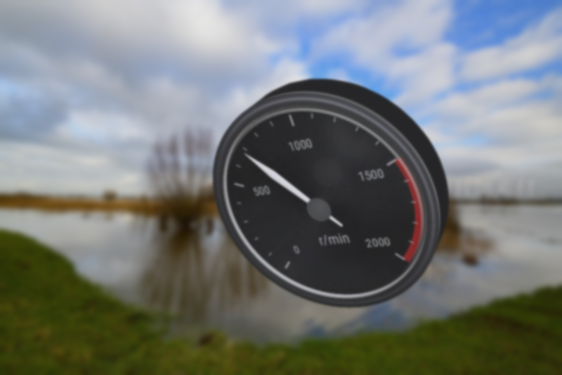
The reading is 700 rpm
